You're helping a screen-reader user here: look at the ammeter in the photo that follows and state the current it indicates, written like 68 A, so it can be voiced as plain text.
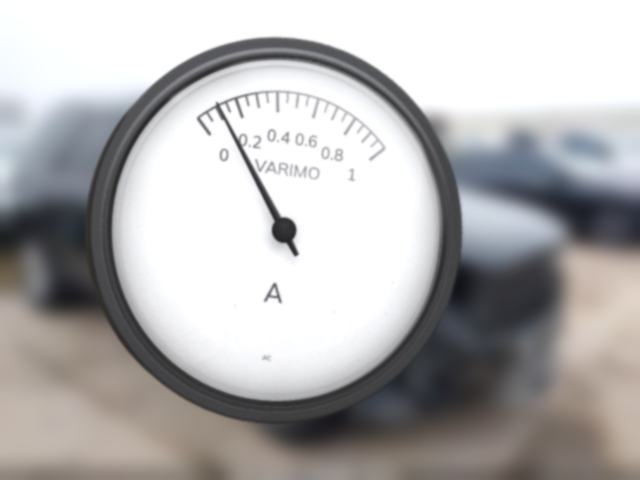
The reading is 0.1 A
